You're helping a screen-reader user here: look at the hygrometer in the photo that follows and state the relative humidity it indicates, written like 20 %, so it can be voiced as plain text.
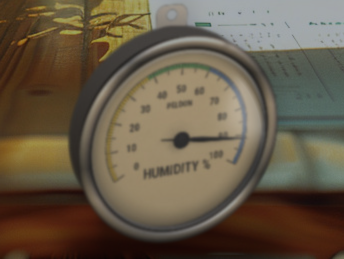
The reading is 90 %
